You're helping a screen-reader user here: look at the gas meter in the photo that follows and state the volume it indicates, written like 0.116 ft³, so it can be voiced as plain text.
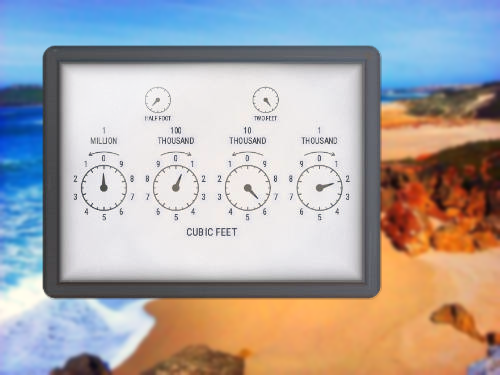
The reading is 6200 ft³
